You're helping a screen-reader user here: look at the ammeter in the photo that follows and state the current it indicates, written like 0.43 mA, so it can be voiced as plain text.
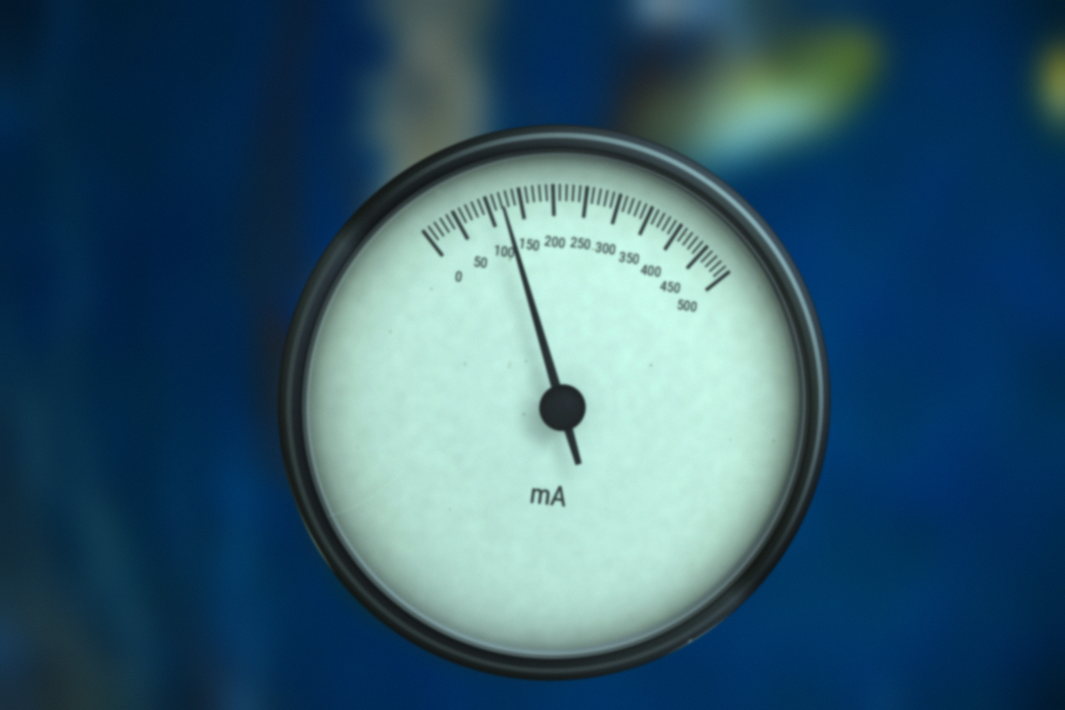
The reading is 120 mA
